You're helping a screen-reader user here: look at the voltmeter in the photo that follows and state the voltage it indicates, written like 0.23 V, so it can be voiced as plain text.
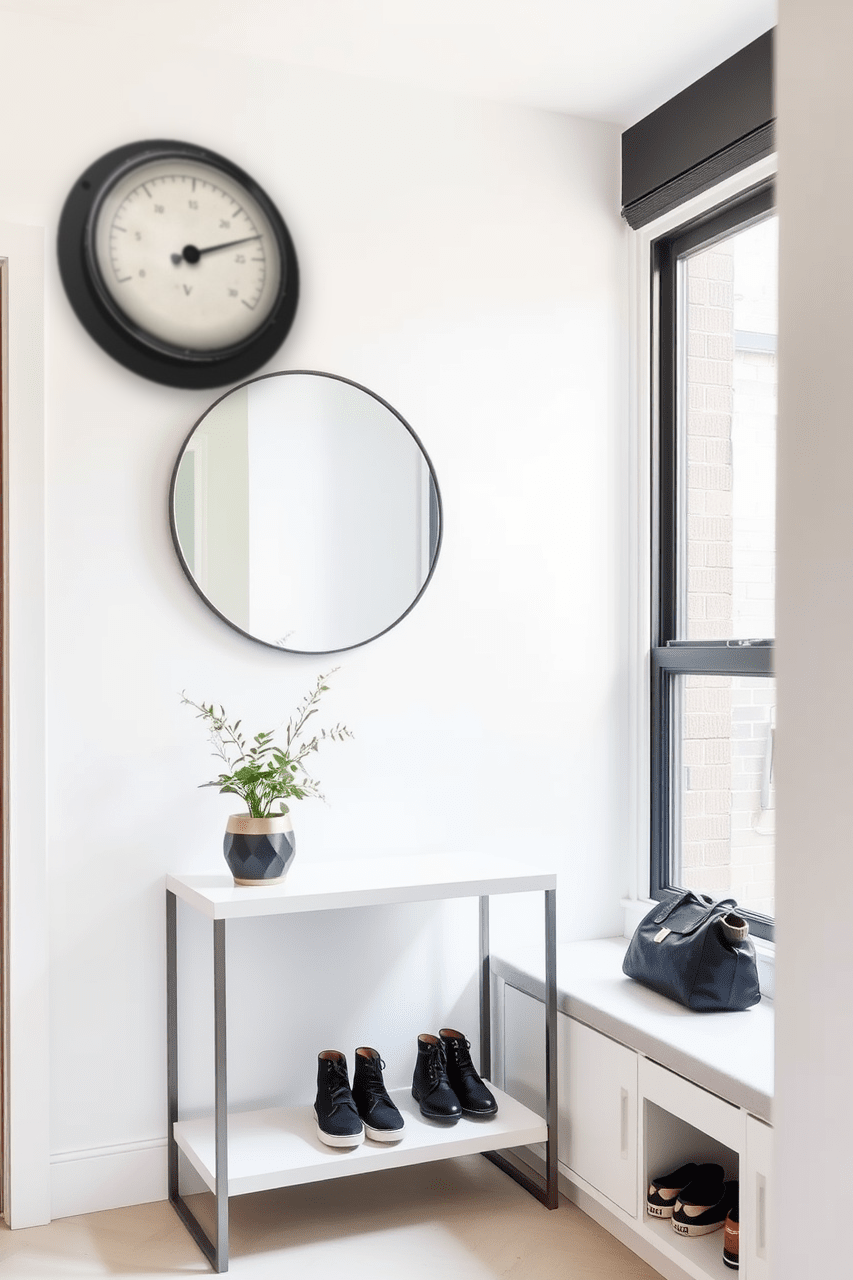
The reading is 23 V
